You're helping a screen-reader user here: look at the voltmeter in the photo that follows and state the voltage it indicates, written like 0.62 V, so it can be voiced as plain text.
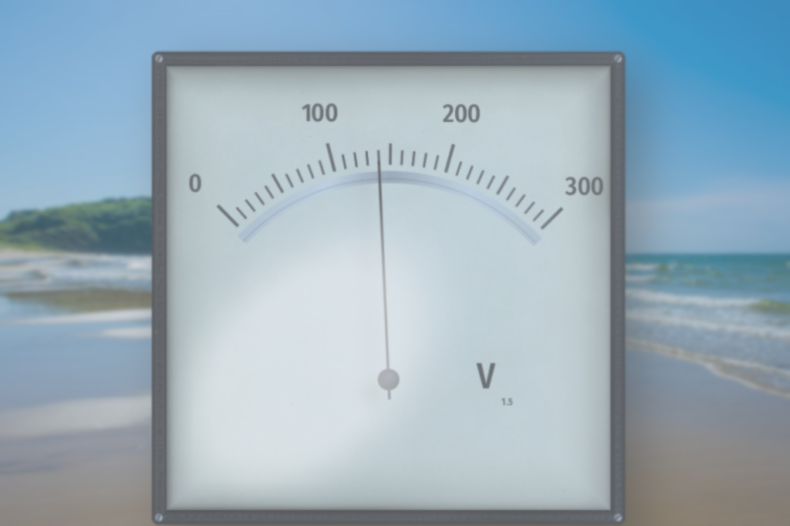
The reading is 140 V
